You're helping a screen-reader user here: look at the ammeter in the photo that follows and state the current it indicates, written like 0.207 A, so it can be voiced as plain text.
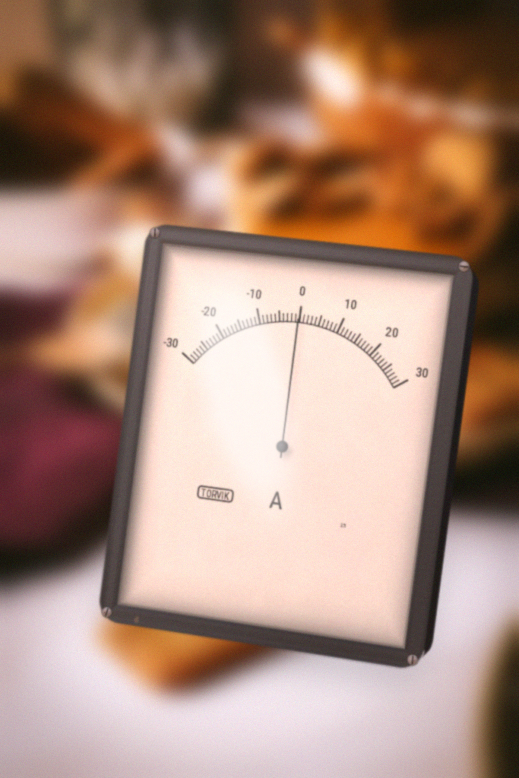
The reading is 0 A
